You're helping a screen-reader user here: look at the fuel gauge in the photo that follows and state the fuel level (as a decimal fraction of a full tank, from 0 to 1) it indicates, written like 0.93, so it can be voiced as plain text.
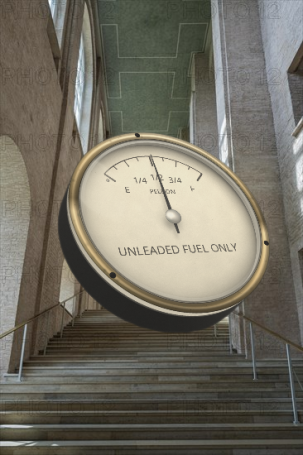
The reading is 0.5
